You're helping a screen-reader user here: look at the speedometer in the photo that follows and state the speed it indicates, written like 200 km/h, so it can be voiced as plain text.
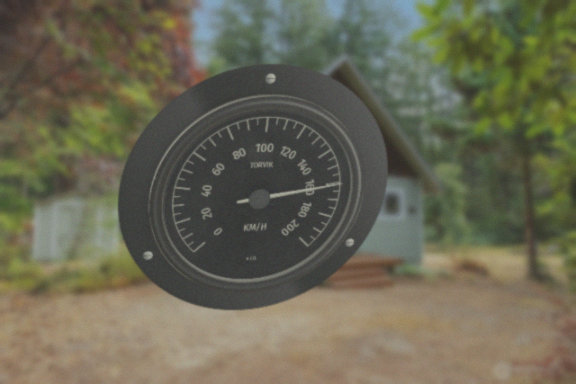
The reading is 160 km/h
